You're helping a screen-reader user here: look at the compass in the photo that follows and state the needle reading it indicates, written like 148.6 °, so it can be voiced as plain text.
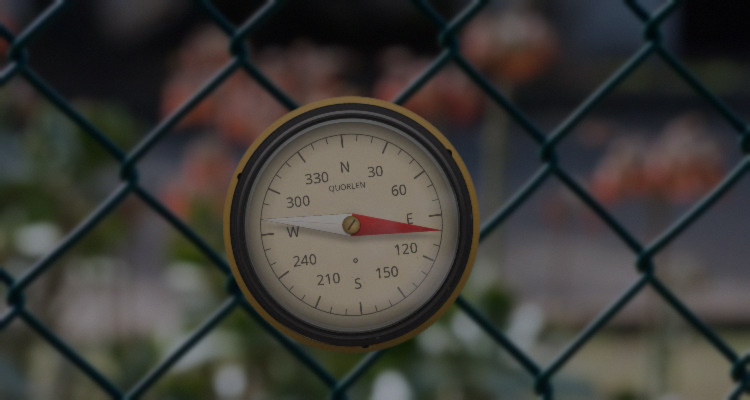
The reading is 100 °
